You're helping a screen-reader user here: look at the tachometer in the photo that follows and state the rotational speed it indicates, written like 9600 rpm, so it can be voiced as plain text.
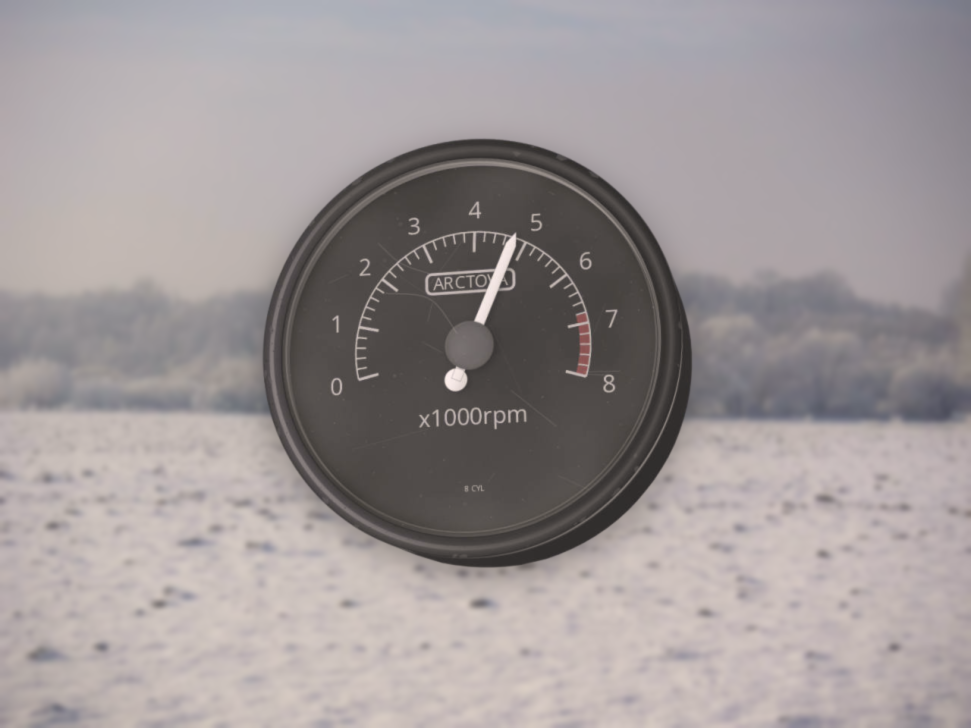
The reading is 4800 rpm
